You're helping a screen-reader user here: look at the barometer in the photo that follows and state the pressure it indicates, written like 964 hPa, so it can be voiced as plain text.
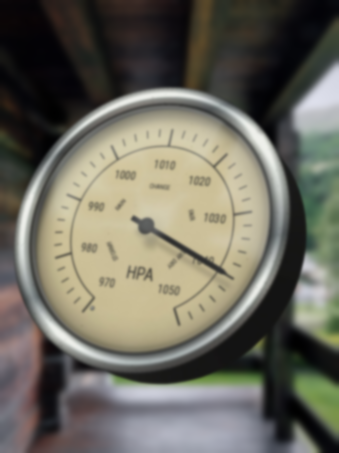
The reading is 1040 hPa
